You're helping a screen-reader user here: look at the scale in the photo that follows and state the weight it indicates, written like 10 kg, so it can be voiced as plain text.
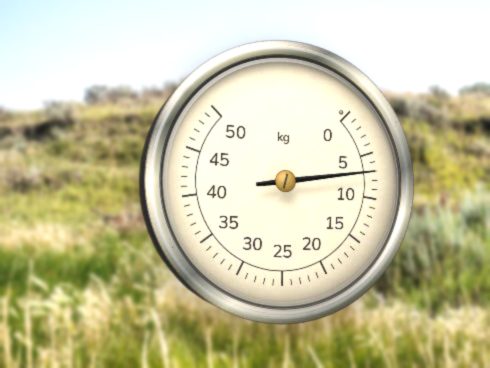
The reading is 7 kg
